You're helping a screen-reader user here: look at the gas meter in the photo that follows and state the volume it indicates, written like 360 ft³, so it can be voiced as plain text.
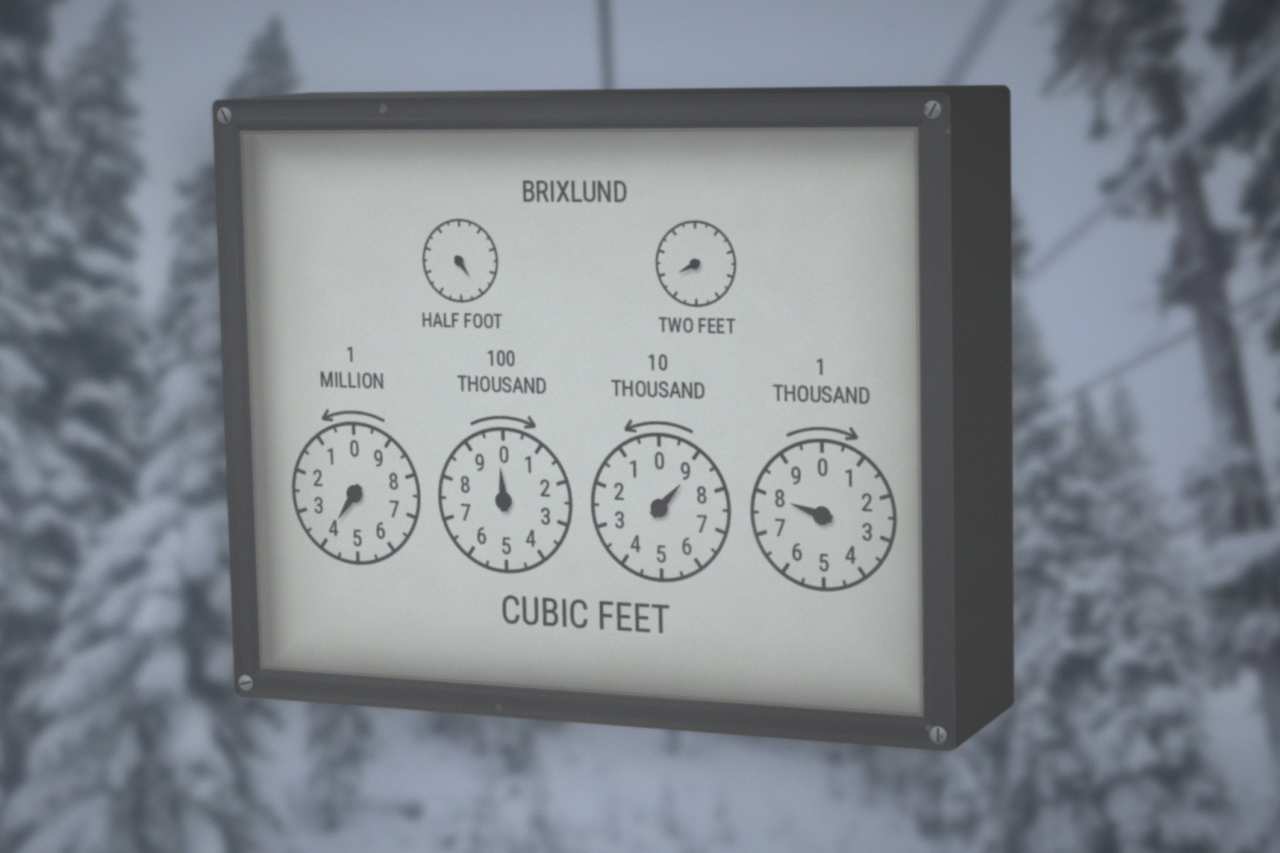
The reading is 398800 ft³
